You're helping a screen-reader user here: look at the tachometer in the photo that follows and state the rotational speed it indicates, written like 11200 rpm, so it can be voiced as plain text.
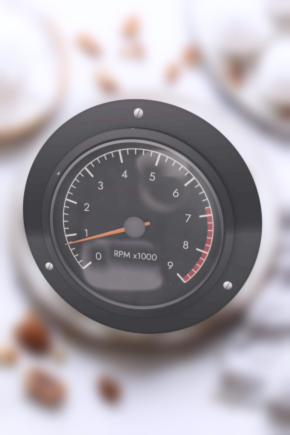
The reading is 800 rpm
